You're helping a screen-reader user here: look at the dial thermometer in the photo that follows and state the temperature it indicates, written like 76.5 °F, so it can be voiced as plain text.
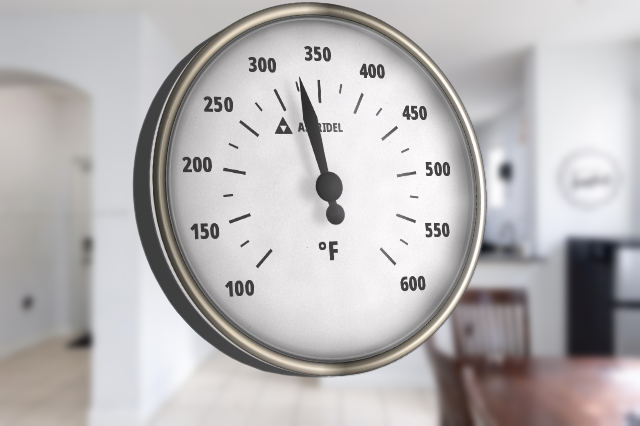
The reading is 325 °F
